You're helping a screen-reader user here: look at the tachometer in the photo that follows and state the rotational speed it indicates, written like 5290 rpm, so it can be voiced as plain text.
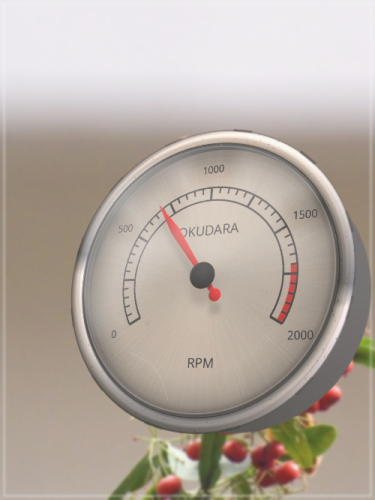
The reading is 700 rpm
